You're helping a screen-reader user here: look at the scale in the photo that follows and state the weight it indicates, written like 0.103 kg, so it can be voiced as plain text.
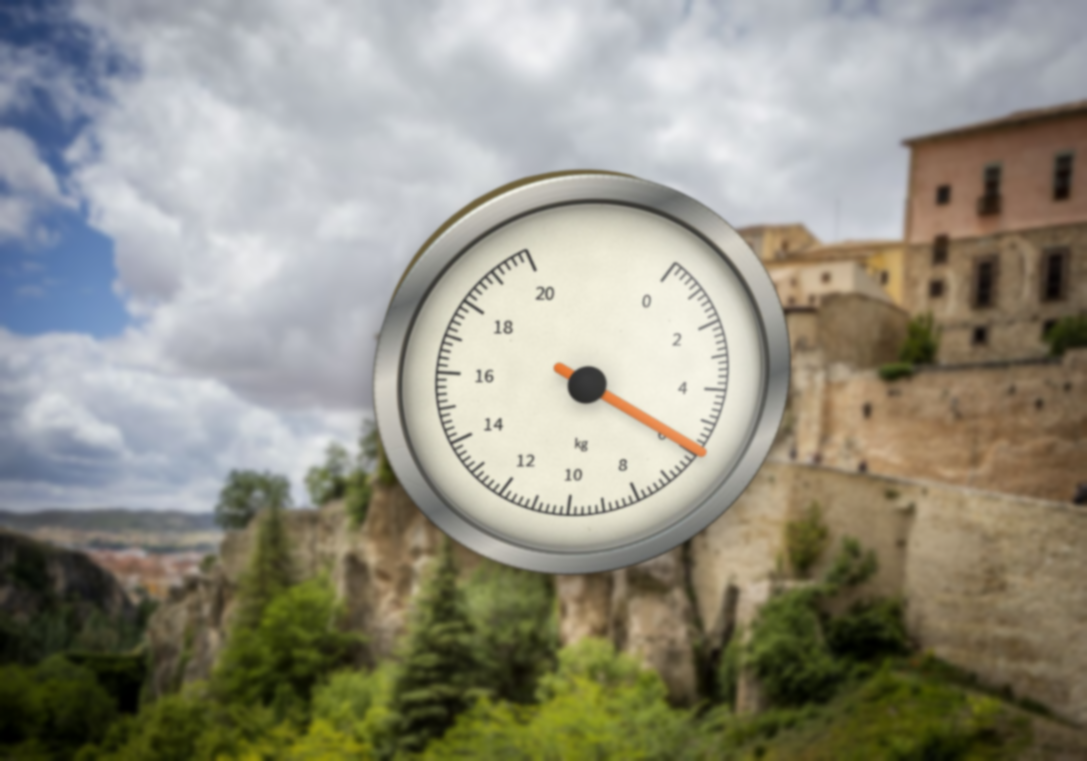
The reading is 5.8 kg
